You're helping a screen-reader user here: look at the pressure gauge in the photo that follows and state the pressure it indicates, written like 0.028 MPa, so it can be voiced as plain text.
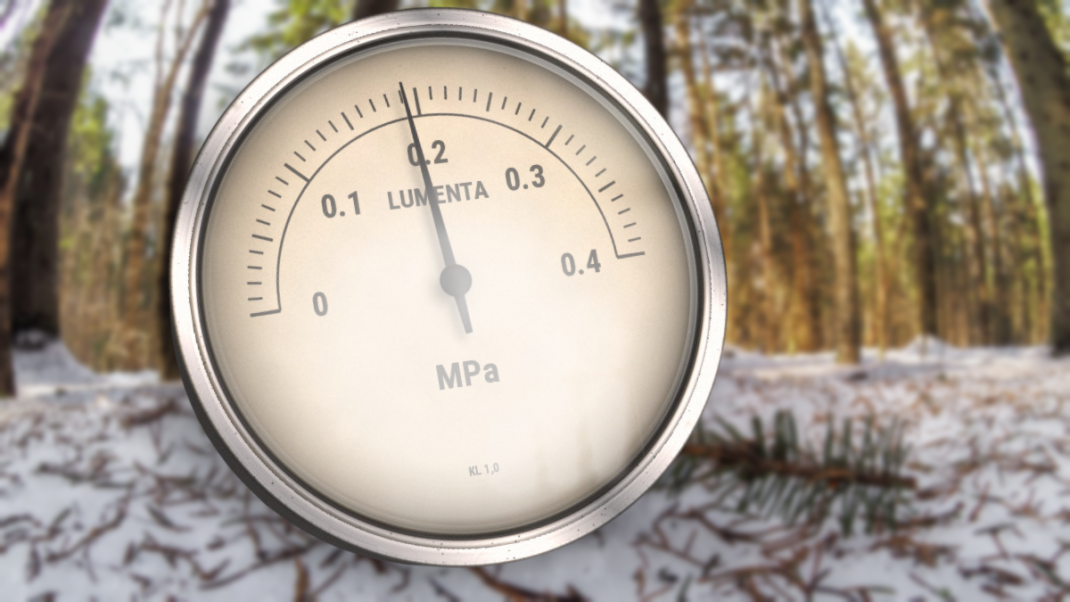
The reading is 0.19 MPa
